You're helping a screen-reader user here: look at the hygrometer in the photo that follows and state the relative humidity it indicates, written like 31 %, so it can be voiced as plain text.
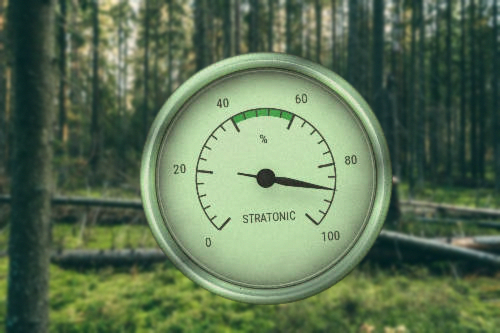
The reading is 88 %
